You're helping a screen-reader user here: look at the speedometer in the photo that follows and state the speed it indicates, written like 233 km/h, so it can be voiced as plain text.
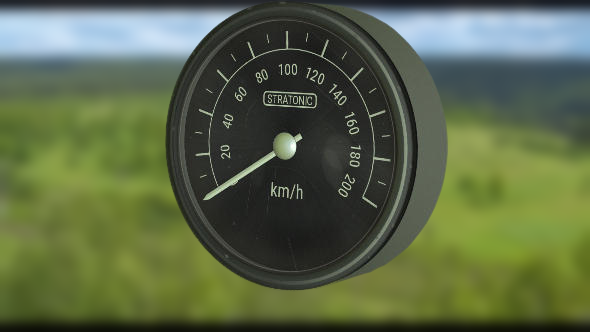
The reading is 0 km/h
